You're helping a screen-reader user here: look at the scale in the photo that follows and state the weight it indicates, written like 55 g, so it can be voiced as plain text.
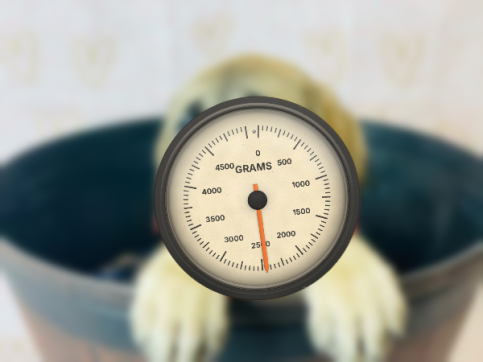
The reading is 2450 g
